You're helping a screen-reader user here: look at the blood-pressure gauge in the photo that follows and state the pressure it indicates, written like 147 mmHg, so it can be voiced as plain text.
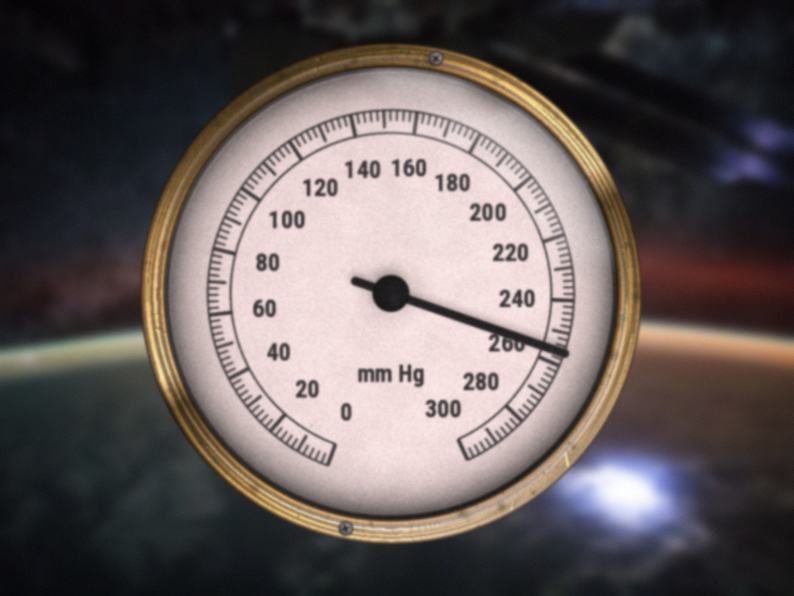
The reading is 256 mmHg
